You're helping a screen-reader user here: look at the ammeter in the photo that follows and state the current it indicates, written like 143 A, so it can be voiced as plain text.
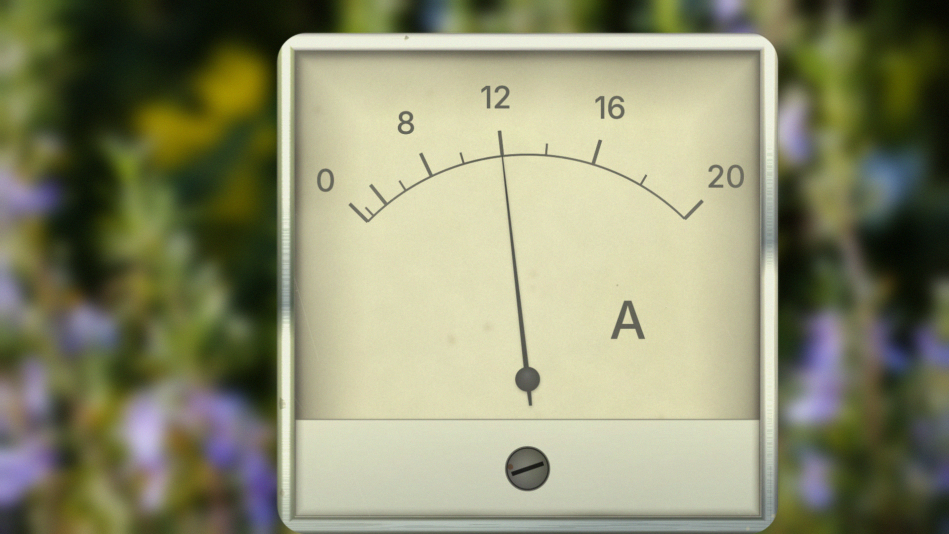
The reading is 12 A
